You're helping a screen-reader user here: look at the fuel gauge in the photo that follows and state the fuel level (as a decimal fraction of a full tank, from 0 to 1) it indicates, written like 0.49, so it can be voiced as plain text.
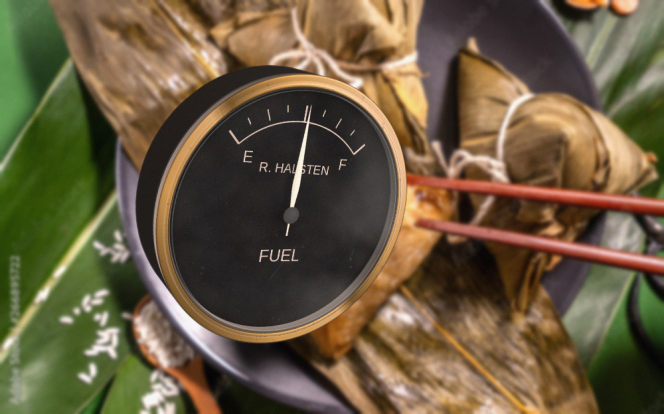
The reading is 0.5
